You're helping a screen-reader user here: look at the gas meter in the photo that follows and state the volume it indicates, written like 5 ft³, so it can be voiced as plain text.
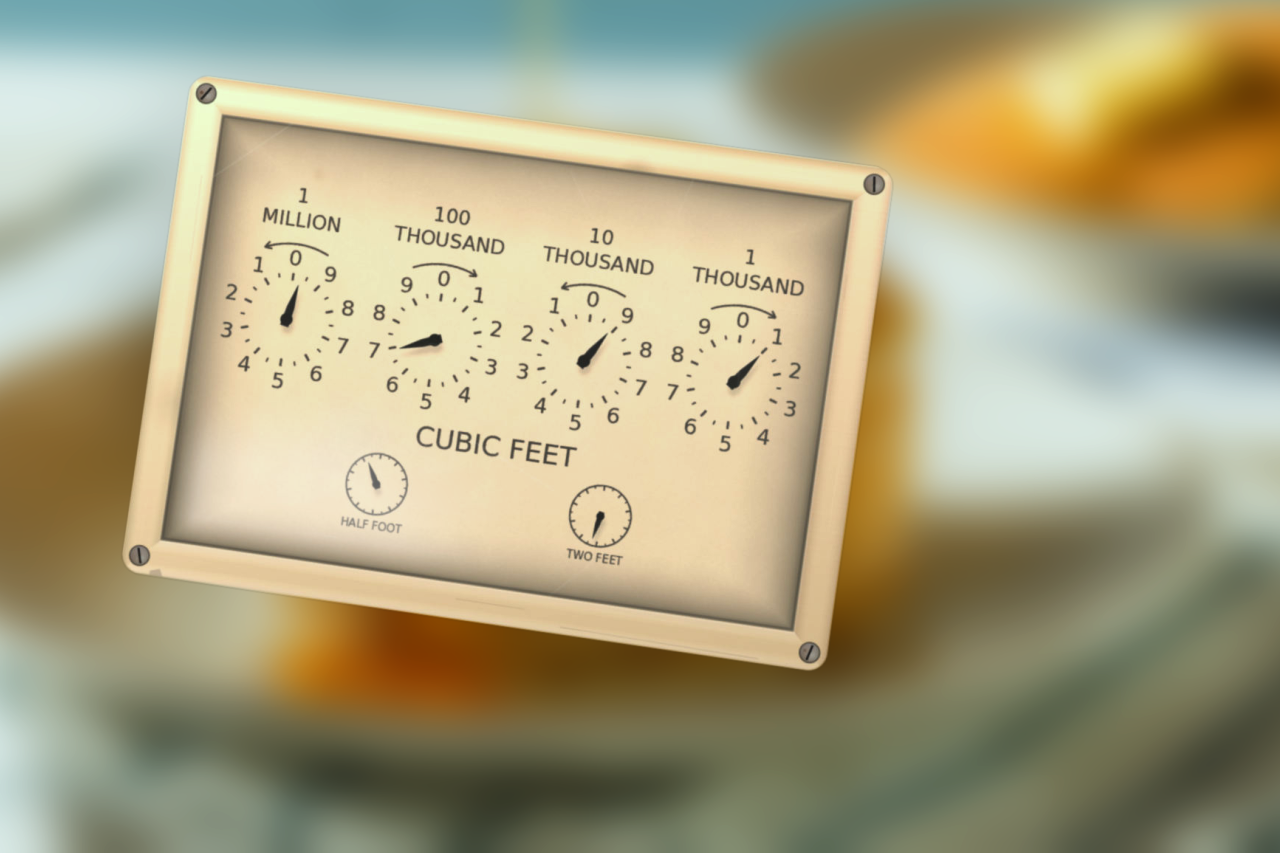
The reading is 969100 ft³
